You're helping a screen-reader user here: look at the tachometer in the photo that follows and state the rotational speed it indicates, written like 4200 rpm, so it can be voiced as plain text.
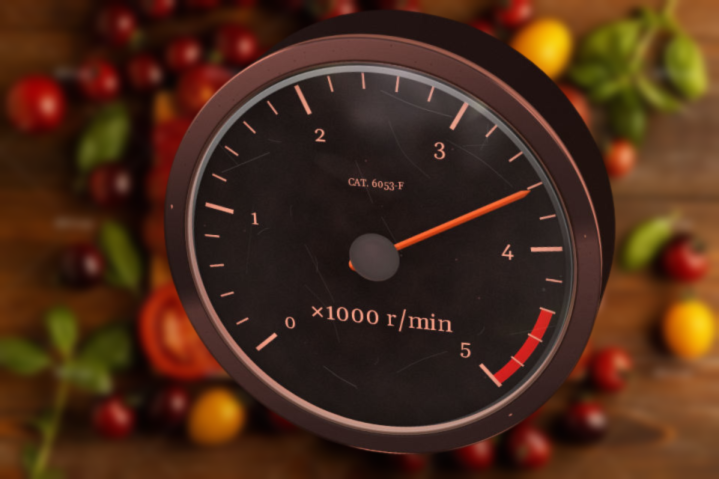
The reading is 3600 rpm
